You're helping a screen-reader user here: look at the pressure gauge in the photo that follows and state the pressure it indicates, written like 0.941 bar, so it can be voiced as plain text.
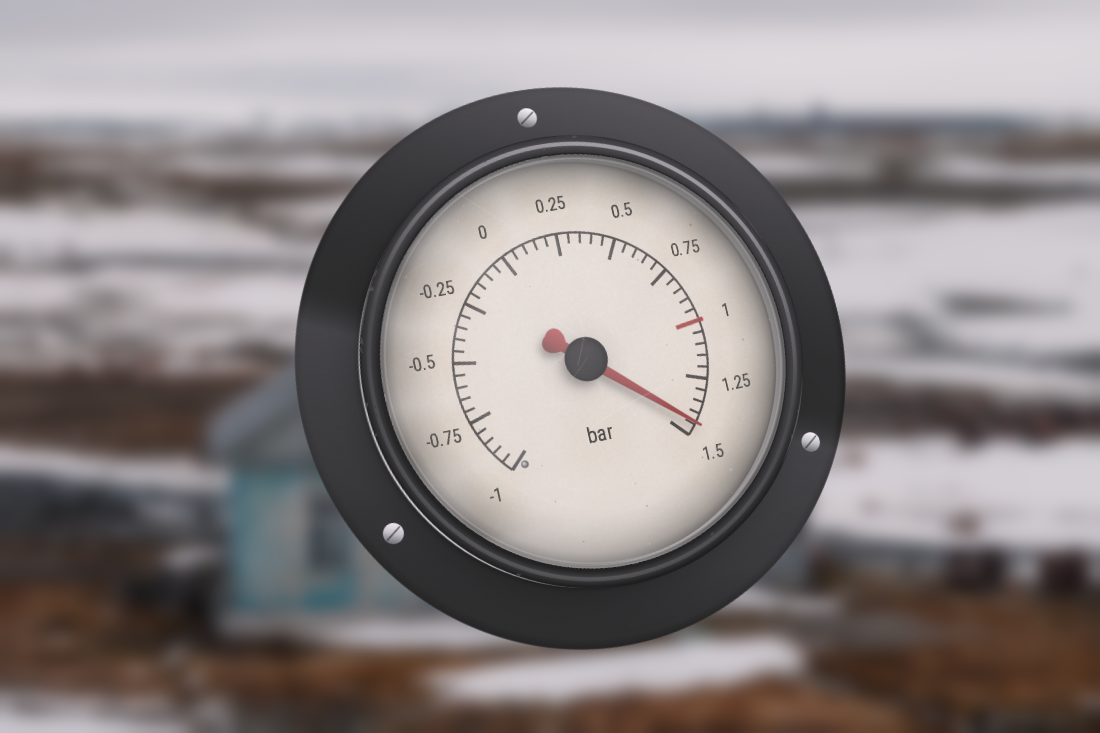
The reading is 1.45 bar
